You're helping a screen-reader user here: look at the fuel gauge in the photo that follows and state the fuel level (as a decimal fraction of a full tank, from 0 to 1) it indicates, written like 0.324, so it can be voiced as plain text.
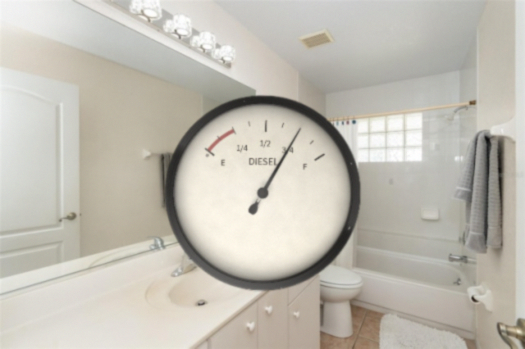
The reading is 0.75
